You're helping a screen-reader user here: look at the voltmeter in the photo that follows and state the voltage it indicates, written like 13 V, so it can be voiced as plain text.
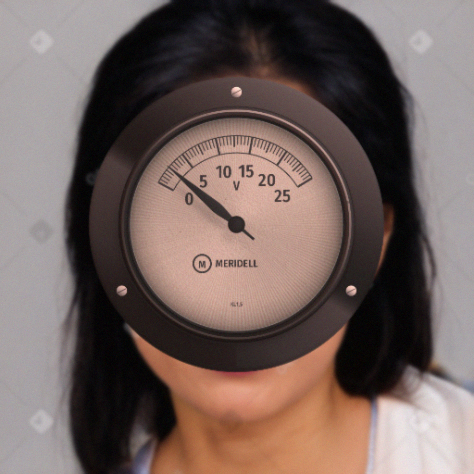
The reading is 2.5 V
